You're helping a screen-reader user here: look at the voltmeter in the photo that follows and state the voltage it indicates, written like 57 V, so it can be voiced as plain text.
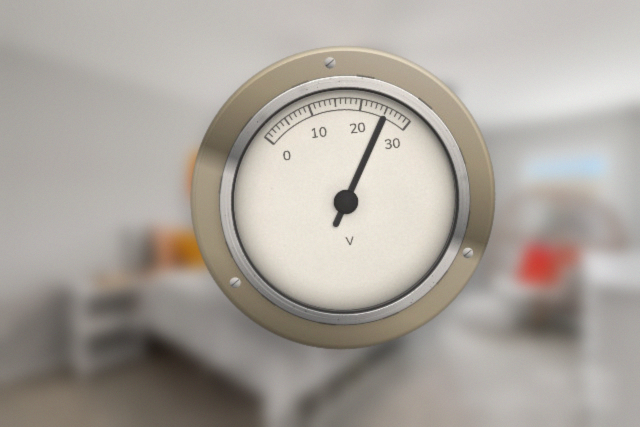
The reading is 25 V
